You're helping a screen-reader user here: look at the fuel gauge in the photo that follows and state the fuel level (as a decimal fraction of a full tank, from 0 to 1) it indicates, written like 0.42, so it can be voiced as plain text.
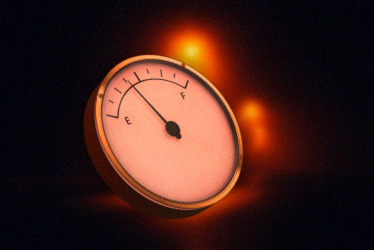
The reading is 0.375
